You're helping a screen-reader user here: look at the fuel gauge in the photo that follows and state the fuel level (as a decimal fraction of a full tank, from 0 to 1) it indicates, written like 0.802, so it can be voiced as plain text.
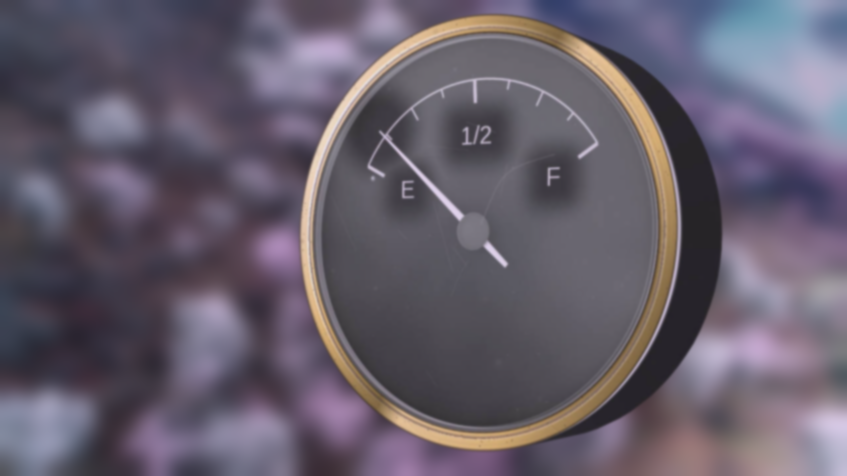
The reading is 0.125
